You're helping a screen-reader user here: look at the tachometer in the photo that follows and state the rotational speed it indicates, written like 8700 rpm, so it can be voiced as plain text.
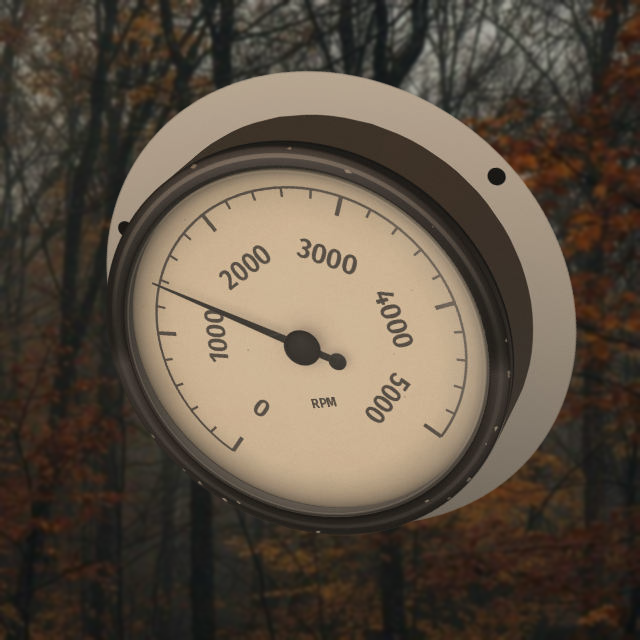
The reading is 1400 rpm
